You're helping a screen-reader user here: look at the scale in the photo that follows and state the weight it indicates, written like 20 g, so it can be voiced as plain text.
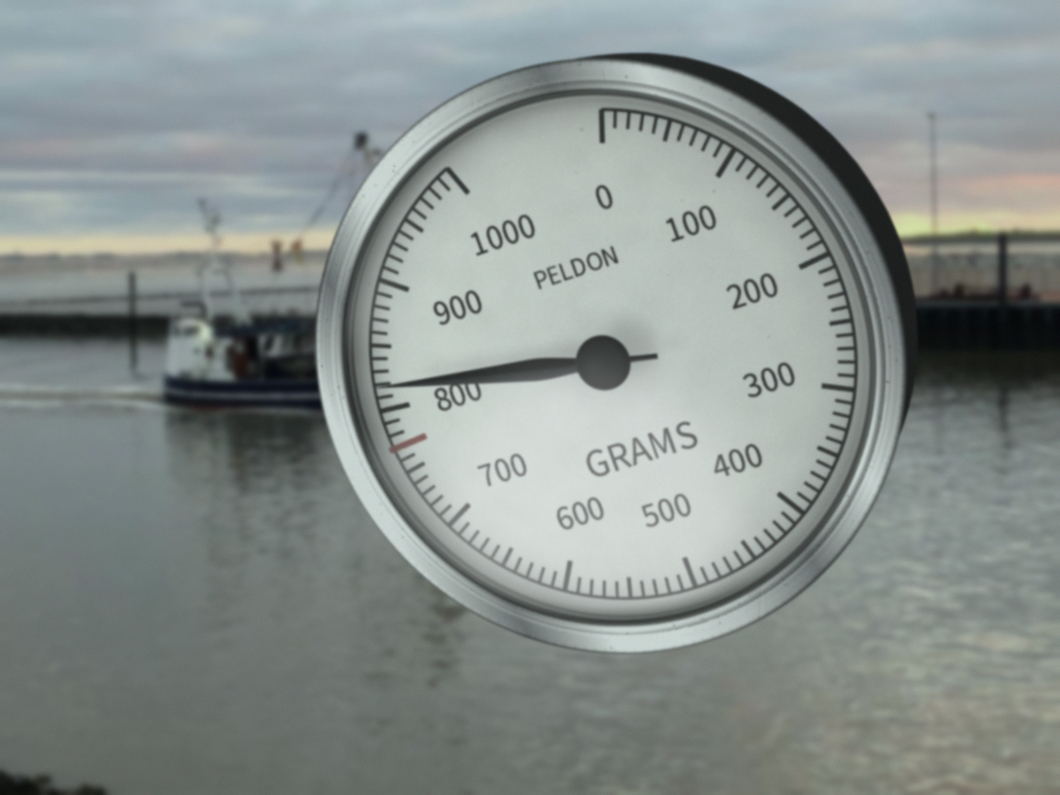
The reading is 820 g
